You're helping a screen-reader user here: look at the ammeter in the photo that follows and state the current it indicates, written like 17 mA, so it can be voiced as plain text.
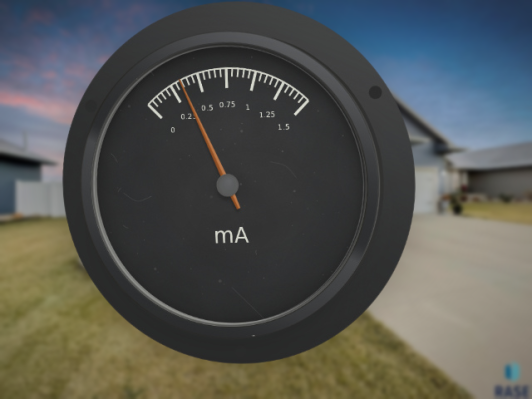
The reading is 0.35 mA
